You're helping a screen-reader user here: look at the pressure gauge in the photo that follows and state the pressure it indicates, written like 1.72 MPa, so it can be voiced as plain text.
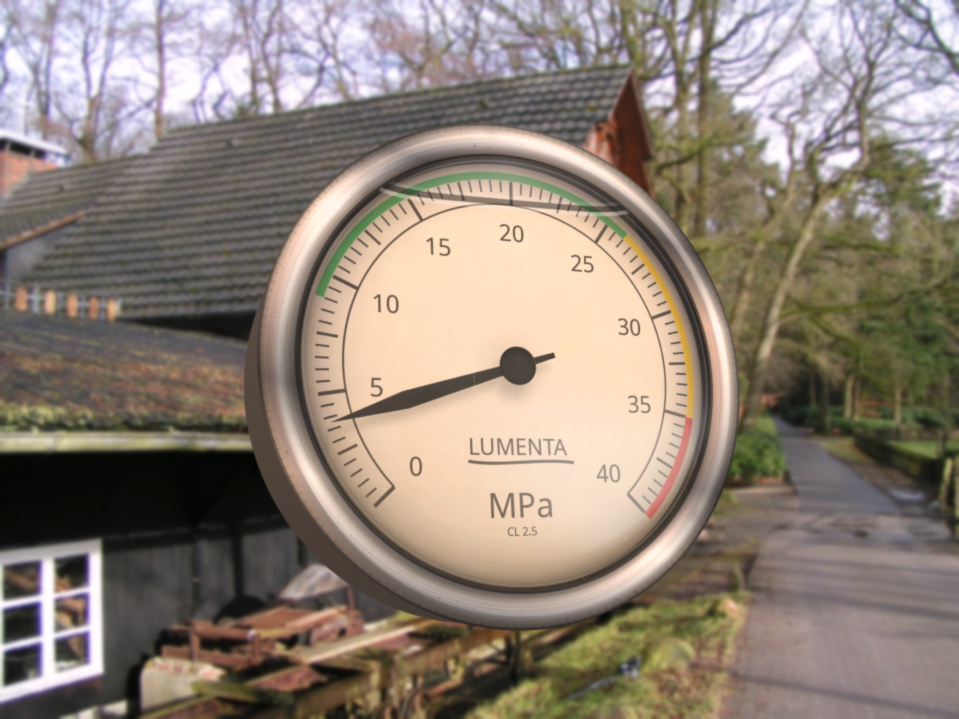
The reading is 3.75 MPa
